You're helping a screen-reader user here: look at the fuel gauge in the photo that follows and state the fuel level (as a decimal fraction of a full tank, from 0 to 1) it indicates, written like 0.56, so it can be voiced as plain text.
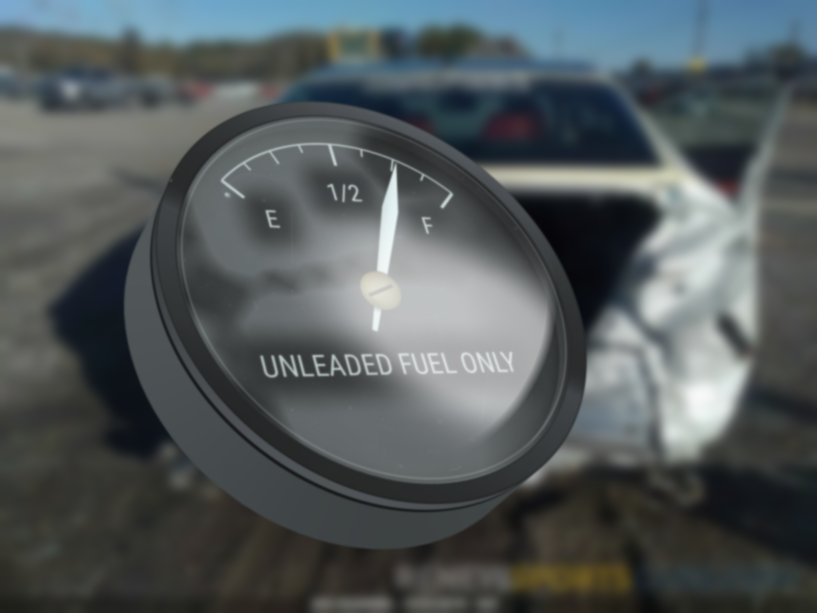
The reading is 0.75
